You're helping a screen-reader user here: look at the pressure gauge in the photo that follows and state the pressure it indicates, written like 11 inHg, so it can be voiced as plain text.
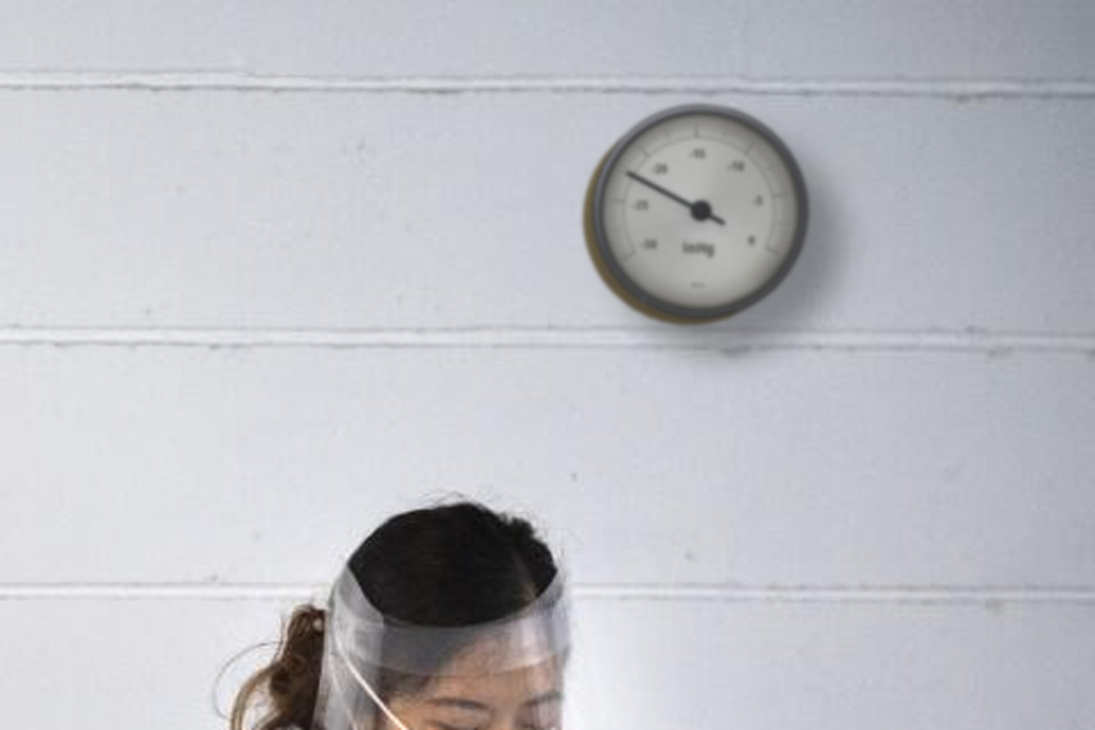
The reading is -22.5 inHg
